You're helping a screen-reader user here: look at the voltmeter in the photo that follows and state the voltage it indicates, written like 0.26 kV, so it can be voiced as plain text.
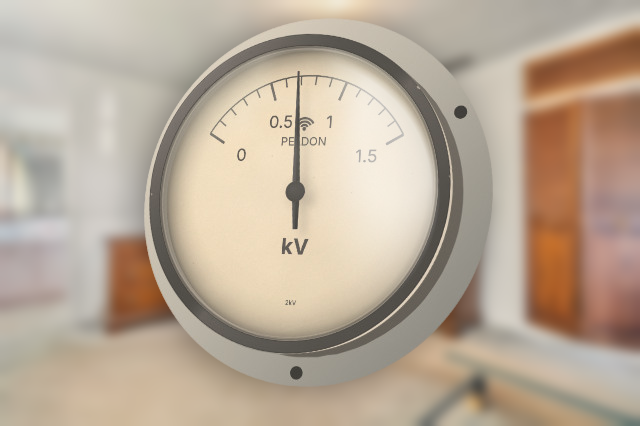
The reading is 0.7 kV
